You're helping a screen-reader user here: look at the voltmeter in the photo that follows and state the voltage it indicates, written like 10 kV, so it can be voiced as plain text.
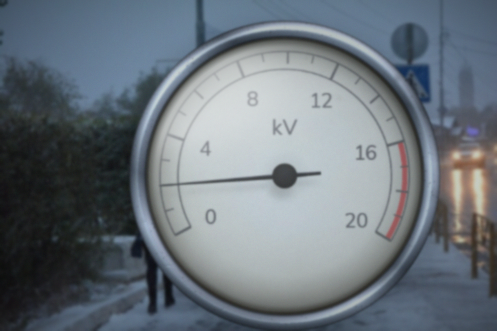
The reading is 2 kV
